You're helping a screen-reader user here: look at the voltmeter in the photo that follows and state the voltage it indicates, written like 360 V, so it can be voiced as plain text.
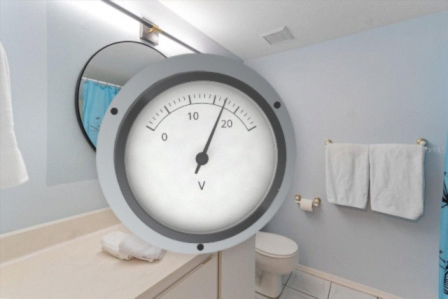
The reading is 17 V
